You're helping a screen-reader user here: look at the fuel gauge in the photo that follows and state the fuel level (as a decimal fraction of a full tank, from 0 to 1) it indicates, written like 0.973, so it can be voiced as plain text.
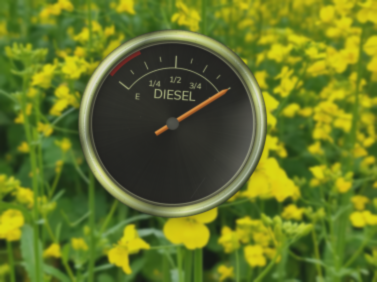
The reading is 1
